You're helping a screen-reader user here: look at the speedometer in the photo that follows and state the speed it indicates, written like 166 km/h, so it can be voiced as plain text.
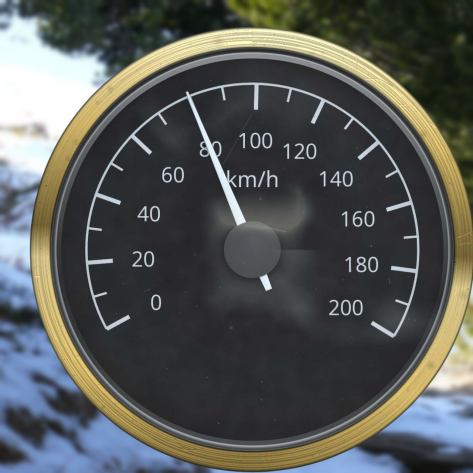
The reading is 80 km/h
